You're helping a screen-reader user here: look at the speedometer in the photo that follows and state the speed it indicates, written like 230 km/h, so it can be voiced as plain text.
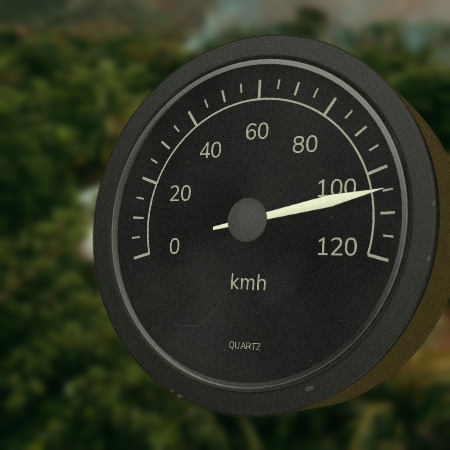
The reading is 105 km/h
